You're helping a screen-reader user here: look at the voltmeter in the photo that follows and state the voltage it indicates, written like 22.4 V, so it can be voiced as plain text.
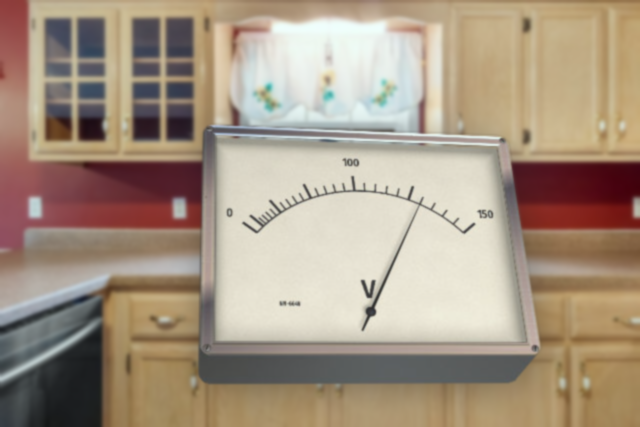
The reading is 130 V
